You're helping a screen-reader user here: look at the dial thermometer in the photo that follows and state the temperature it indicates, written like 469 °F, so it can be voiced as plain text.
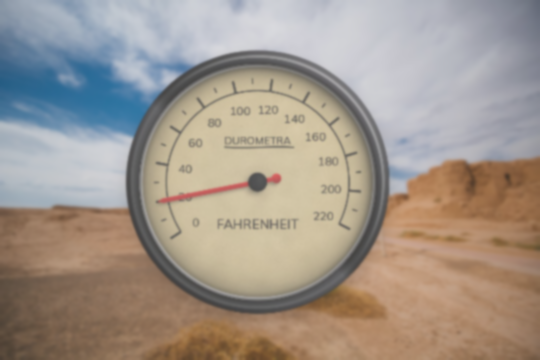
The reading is 20 °F
